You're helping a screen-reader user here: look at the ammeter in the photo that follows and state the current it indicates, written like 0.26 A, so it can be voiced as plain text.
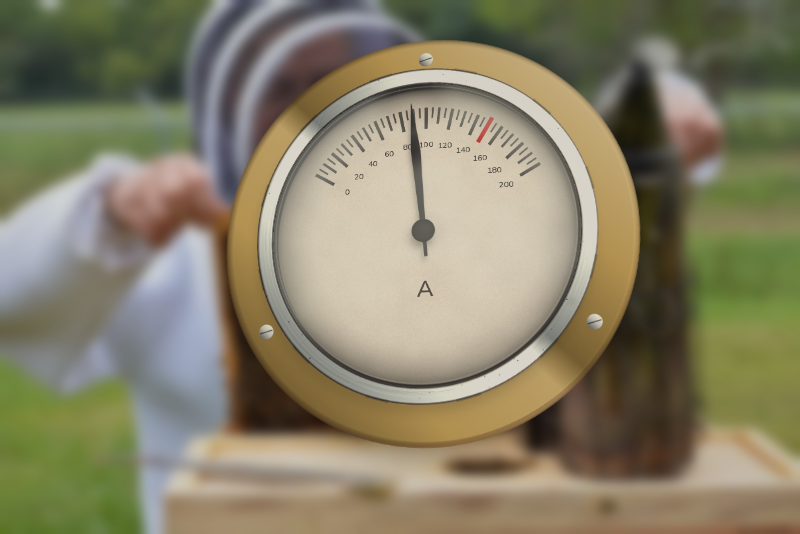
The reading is 90 A
